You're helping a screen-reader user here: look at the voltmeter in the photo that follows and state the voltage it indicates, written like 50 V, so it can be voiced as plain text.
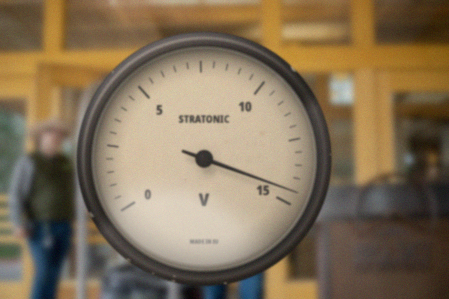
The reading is 14.5 V
